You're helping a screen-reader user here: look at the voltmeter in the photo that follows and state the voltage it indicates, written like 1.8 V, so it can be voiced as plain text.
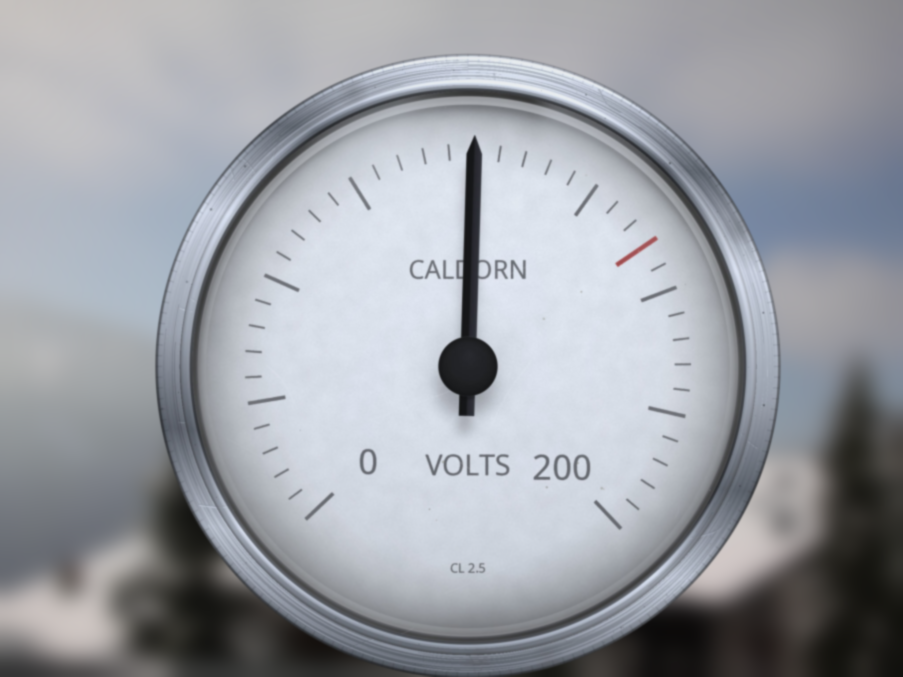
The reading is 100 V
